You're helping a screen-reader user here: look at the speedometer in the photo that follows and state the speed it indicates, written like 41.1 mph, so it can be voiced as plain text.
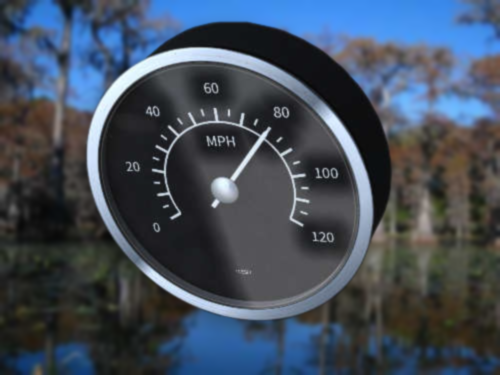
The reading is 80 mph
